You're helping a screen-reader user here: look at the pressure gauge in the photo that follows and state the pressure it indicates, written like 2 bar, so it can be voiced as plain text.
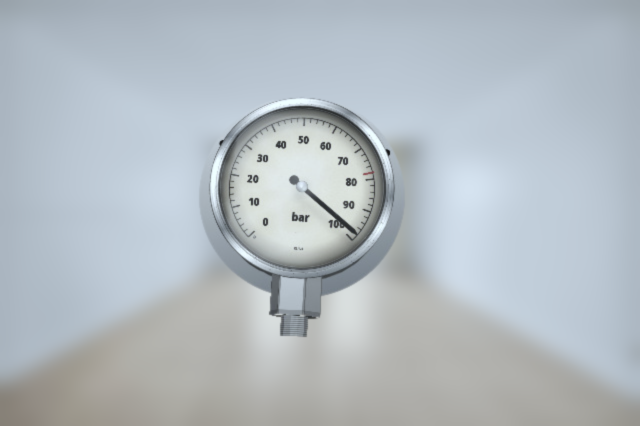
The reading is 98 bar
